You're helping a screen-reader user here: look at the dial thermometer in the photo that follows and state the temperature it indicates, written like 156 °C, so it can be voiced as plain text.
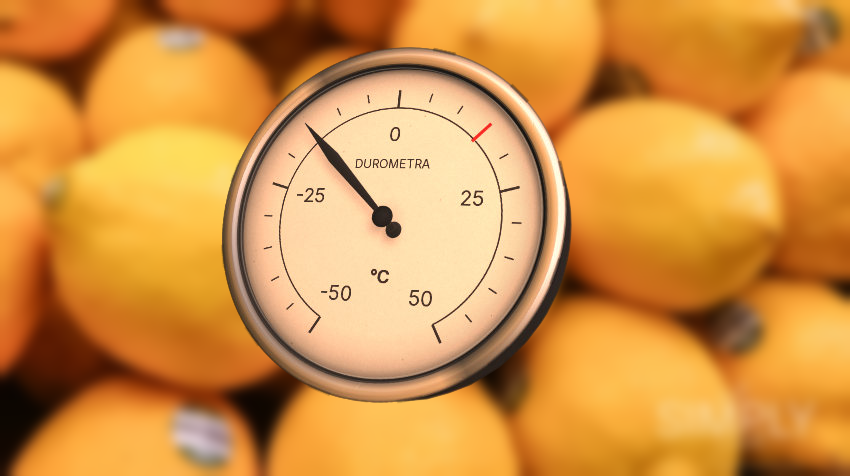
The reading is -15 °C
